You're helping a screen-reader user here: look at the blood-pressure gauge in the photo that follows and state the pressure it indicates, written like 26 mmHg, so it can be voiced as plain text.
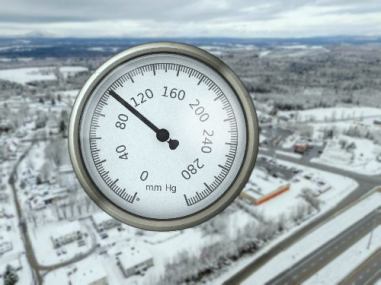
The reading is 100 mmHg
